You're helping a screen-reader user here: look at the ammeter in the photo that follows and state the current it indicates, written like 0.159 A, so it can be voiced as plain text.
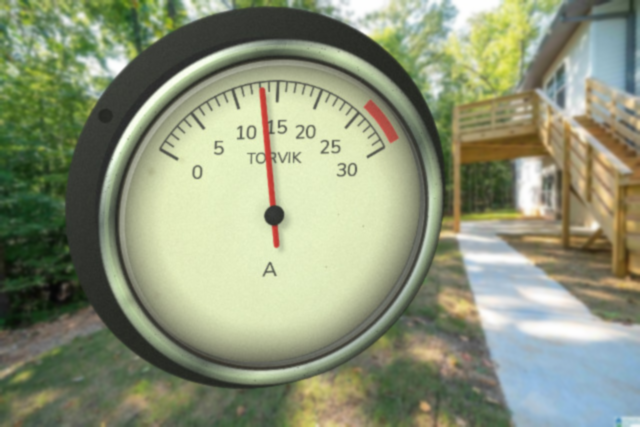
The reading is 13 A
